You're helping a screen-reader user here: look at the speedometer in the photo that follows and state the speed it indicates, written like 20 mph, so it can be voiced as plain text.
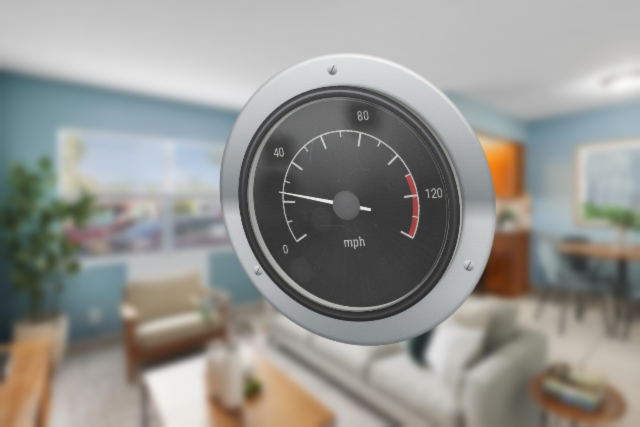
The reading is 25 mph
